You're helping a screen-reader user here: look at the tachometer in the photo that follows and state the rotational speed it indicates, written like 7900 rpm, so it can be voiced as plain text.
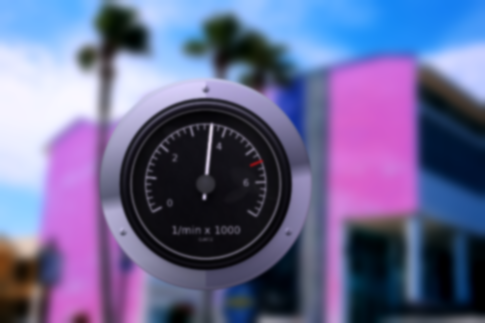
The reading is 3600 rpm
